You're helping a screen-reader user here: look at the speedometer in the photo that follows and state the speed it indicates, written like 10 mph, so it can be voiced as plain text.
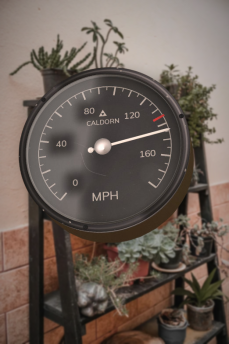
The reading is 145 mph
